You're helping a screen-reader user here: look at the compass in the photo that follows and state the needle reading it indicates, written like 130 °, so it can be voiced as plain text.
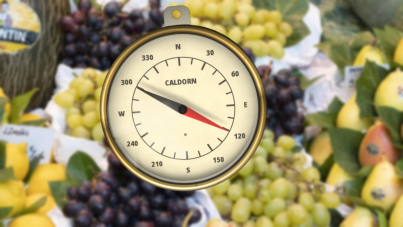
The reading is 120 °
